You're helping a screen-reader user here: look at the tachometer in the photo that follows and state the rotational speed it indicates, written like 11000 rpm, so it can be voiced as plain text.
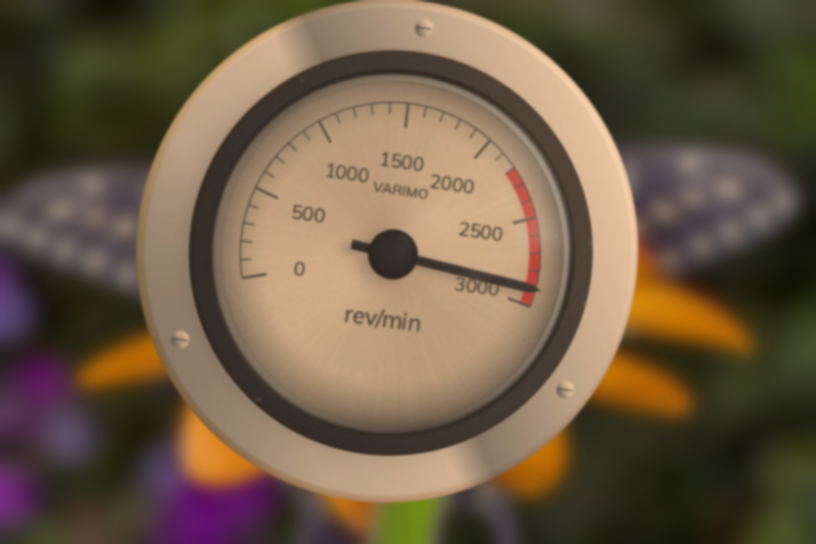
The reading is 2900 rpm
